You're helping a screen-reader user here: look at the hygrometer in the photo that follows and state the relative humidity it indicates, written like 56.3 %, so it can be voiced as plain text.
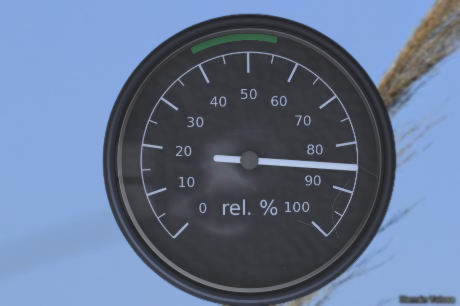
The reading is 85 %
